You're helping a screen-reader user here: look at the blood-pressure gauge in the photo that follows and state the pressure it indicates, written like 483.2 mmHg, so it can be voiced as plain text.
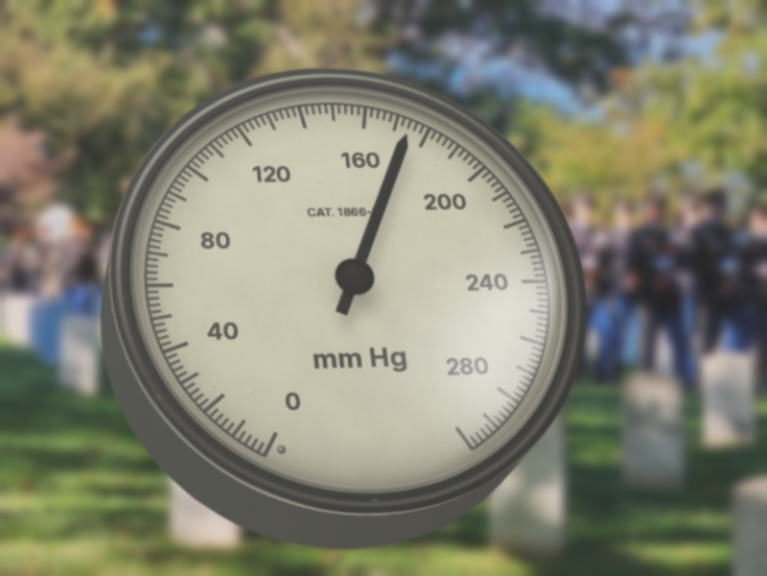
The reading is 174 mmHg
